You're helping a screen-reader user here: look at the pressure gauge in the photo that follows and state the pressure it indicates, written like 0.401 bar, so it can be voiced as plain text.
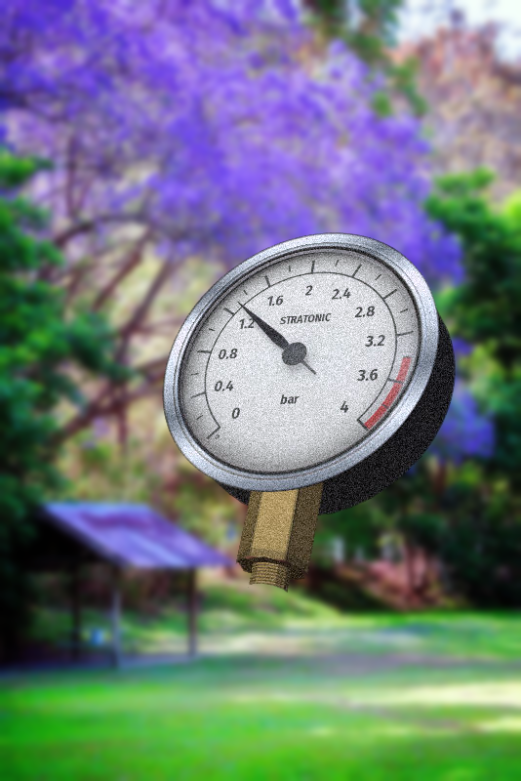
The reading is 1.3 bar
